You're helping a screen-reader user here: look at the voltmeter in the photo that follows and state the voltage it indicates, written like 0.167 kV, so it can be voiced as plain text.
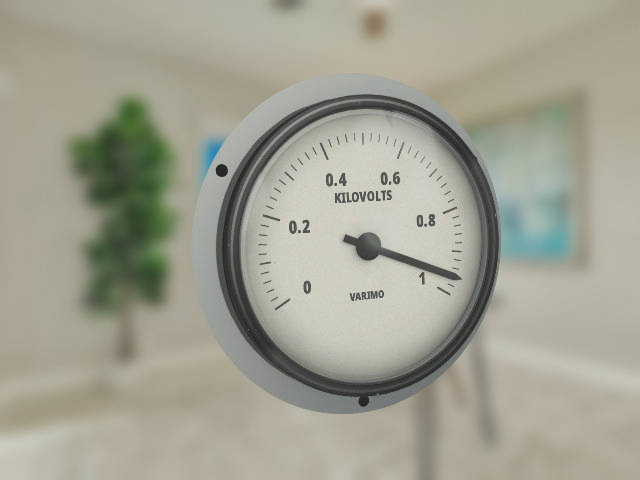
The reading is 0.96 kV
